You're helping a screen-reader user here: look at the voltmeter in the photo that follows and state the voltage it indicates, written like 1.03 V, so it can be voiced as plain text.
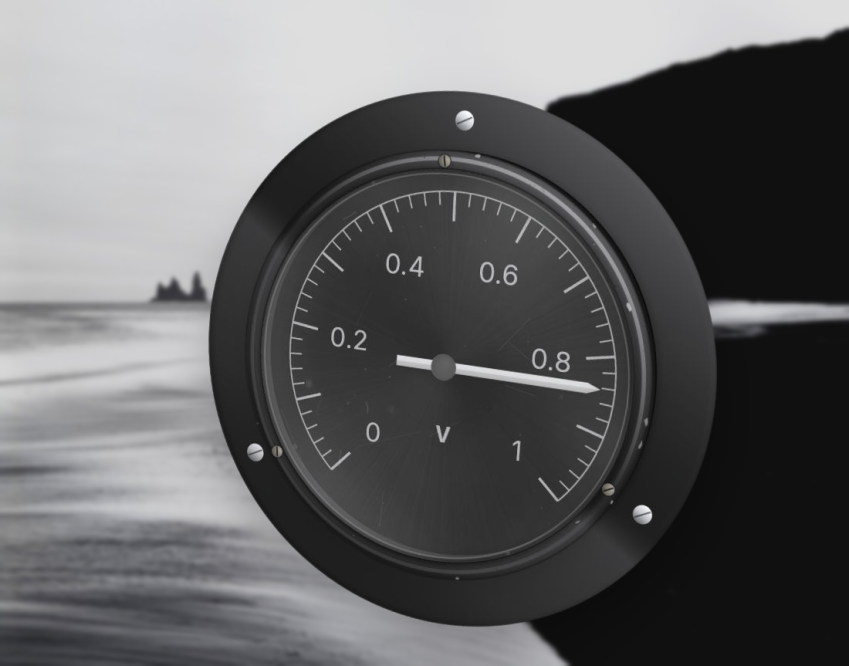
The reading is 0.84 V
